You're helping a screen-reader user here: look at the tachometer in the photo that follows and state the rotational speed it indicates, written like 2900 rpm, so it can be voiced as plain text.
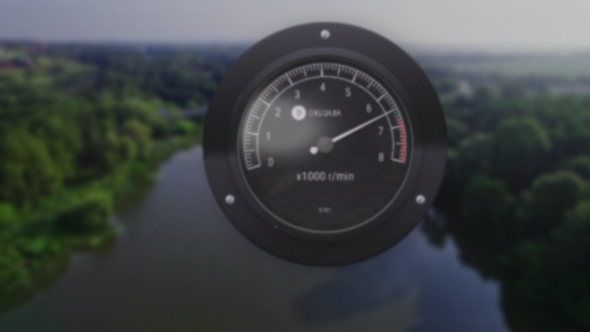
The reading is 6500 rpm
